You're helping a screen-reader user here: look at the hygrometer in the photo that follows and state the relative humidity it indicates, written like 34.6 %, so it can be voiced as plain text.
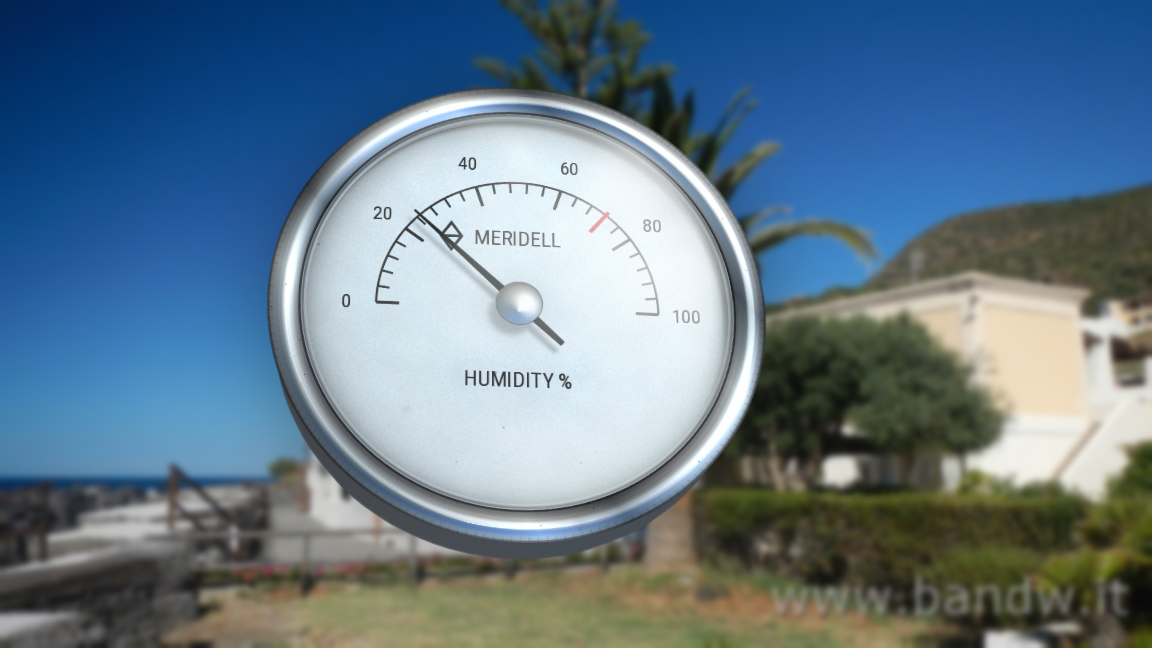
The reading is 24 %
